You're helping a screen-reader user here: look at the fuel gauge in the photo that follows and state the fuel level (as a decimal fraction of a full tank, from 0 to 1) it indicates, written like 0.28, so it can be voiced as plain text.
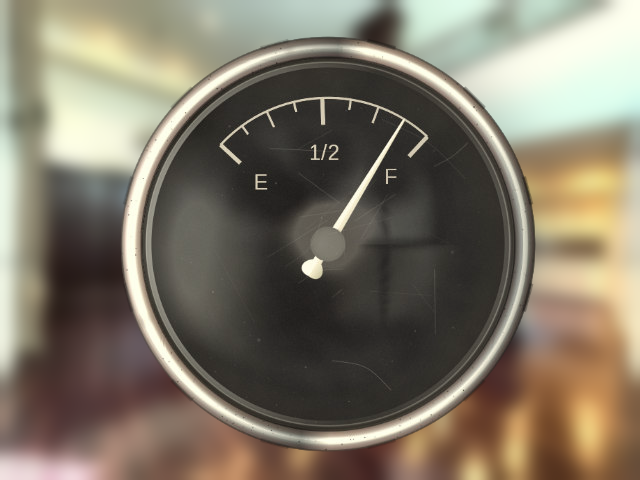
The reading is 0.875
